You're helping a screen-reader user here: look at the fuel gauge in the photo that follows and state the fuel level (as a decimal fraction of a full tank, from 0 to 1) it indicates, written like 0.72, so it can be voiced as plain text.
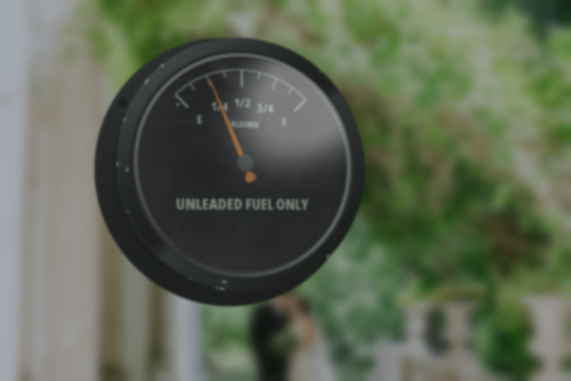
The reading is 0.25
